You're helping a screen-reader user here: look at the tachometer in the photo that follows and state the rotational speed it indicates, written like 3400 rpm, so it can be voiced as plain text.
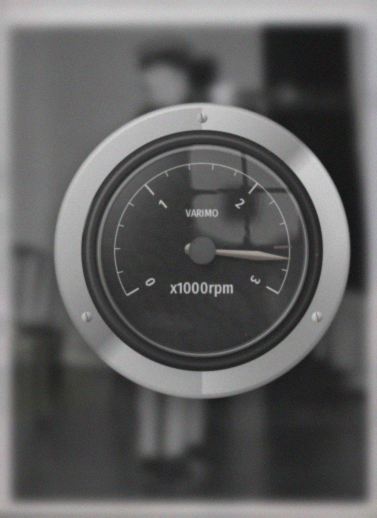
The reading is 2700 rpm
